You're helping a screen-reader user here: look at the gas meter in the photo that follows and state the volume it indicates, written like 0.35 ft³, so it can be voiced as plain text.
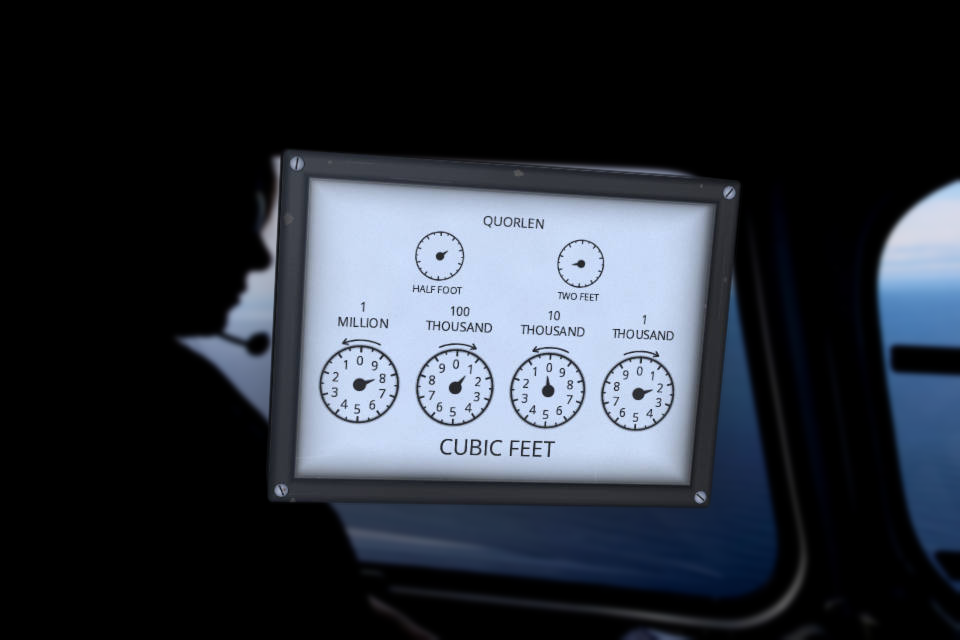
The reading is 810200 ft³
